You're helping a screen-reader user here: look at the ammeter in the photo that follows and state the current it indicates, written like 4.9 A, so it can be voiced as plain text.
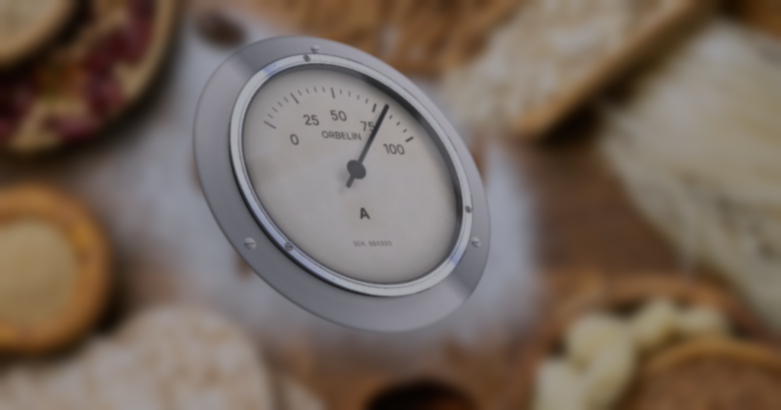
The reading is 80 A
